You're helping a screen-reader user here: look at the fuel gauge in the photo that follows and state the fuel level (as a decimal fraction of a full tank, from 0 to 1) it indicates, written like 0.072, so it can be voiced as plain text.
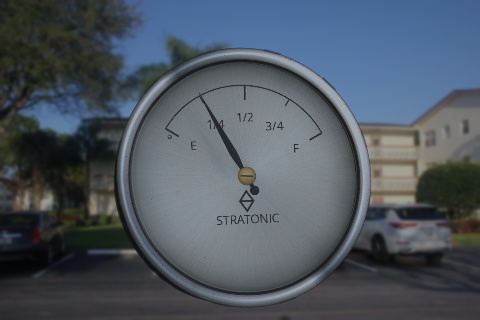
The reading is 0.25
